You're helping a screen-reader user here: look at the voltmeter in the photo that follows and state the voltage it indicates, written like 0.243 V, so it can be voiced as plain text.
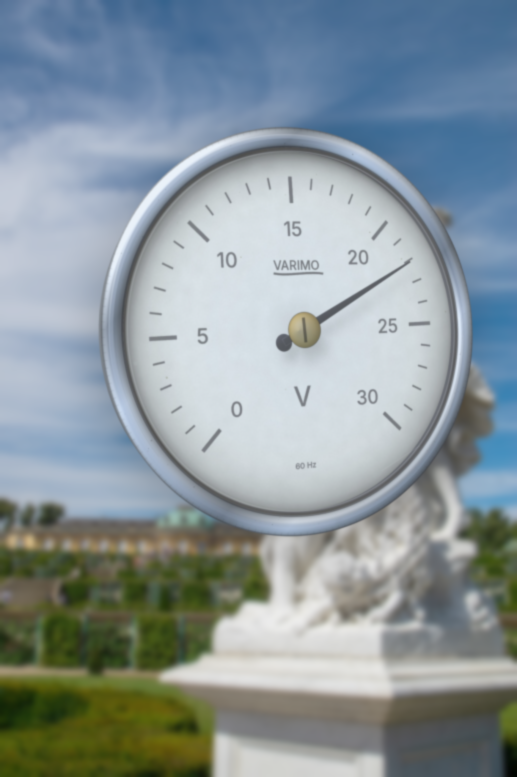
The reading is 22 V
